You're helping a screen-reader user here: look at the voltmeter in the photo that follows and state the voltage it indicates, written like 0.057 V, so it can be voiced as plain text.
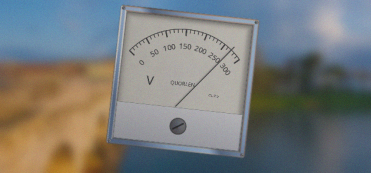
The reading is 270 V
